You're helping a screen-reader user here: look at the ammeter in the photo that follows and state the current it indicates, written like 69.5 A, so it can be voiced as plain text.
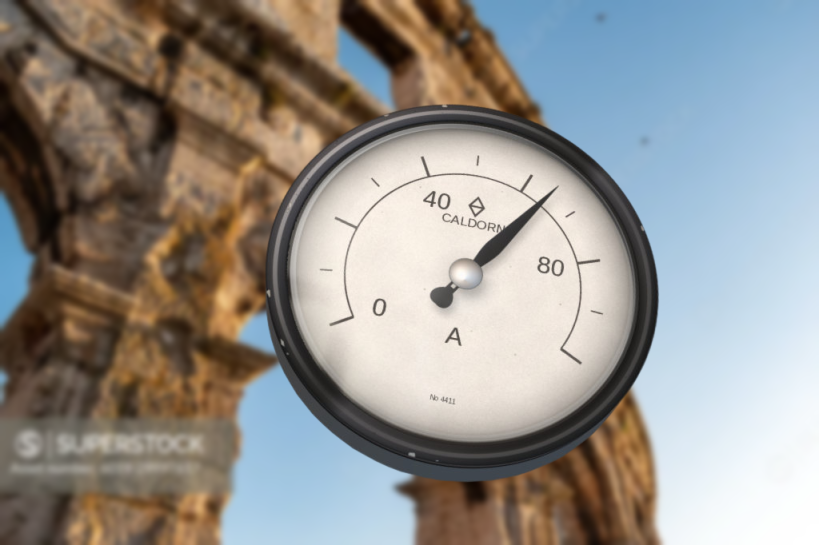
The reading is 65 A
